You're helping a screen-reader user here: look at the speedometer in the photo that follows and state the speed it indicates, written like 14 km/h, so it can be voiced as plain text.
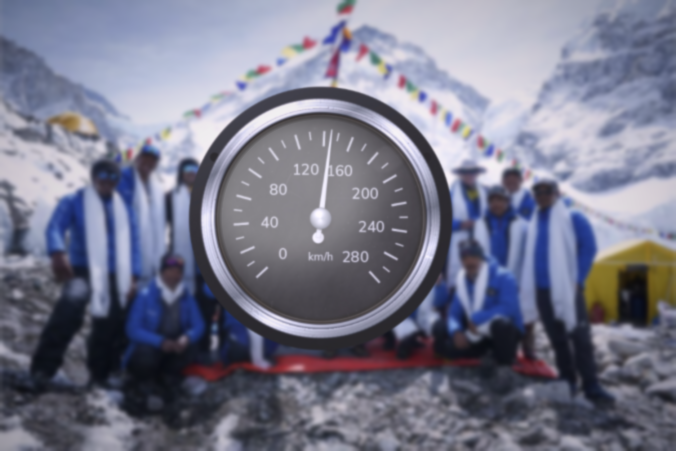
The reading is 145 km/h
